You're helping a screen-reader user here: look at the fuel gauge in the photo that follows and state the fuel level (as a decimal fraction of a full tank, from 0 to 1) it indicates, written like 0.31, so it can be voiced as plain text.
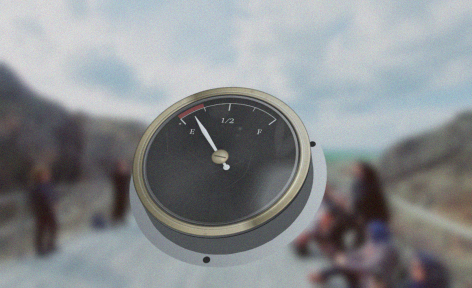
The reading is 0.125
